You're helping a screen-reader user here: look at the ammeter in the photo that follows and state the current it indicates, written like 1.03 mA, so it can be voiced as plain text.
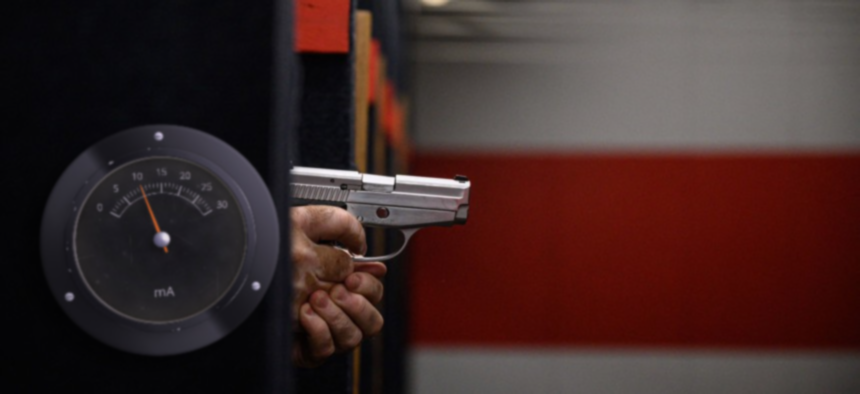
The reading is 10 mA
